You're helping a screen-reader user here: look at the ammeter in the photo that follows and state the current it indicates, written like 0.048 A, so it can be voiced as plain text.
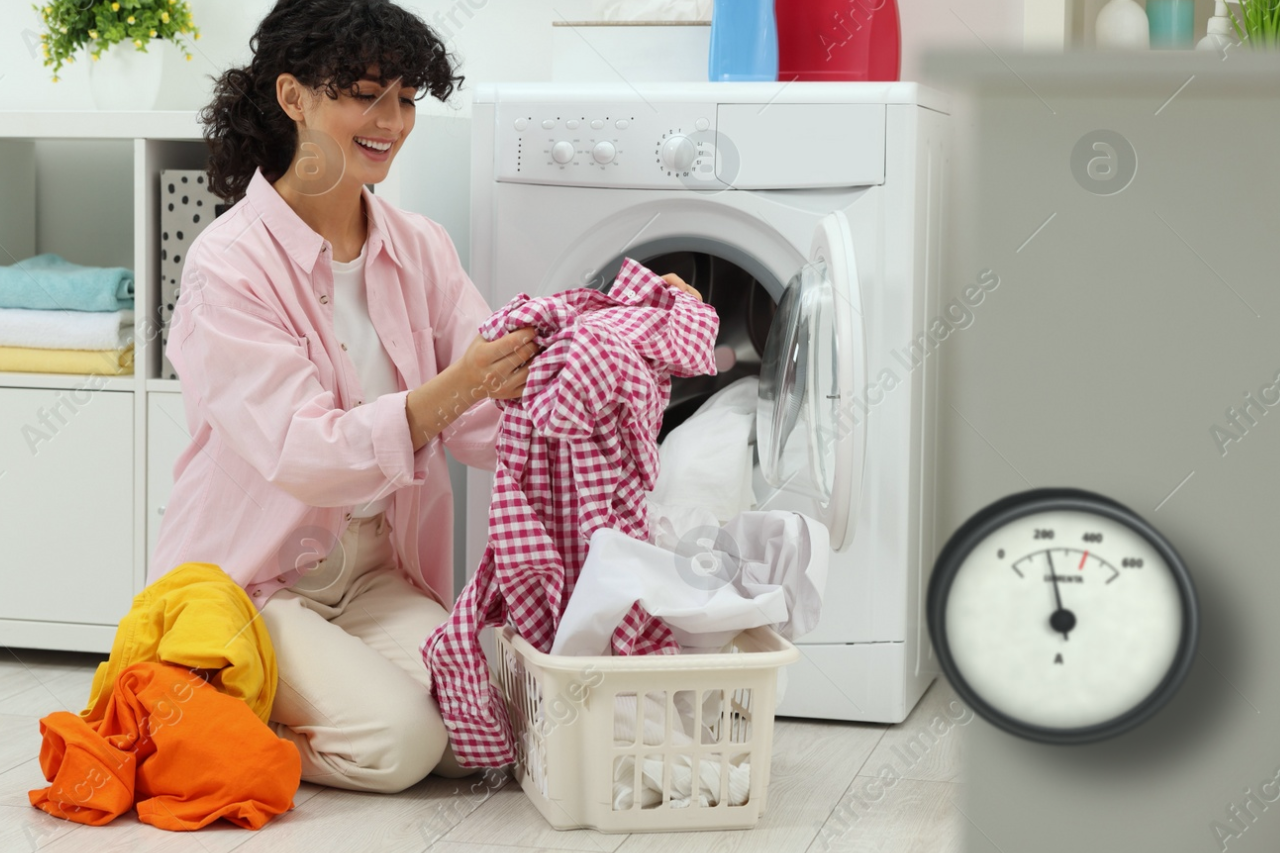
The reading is 200 A
